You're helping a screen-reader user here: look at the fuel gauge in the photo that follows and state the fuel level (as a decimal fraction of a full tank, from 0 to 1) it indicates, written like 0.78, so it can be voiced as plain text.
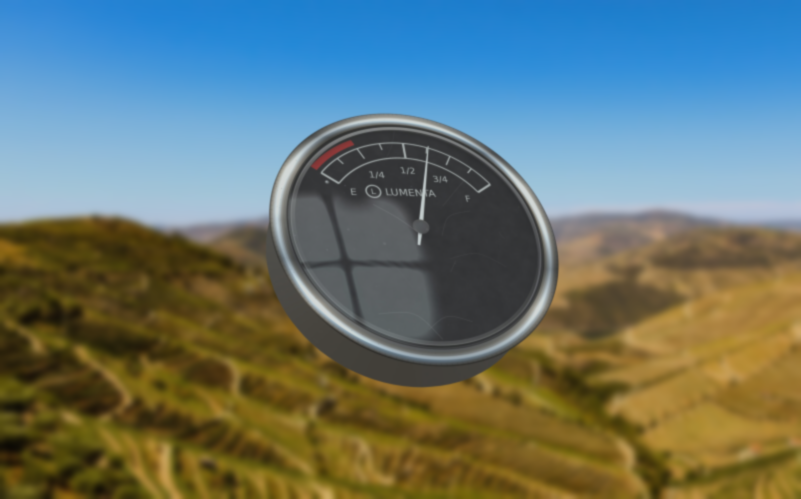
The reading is 0.625
